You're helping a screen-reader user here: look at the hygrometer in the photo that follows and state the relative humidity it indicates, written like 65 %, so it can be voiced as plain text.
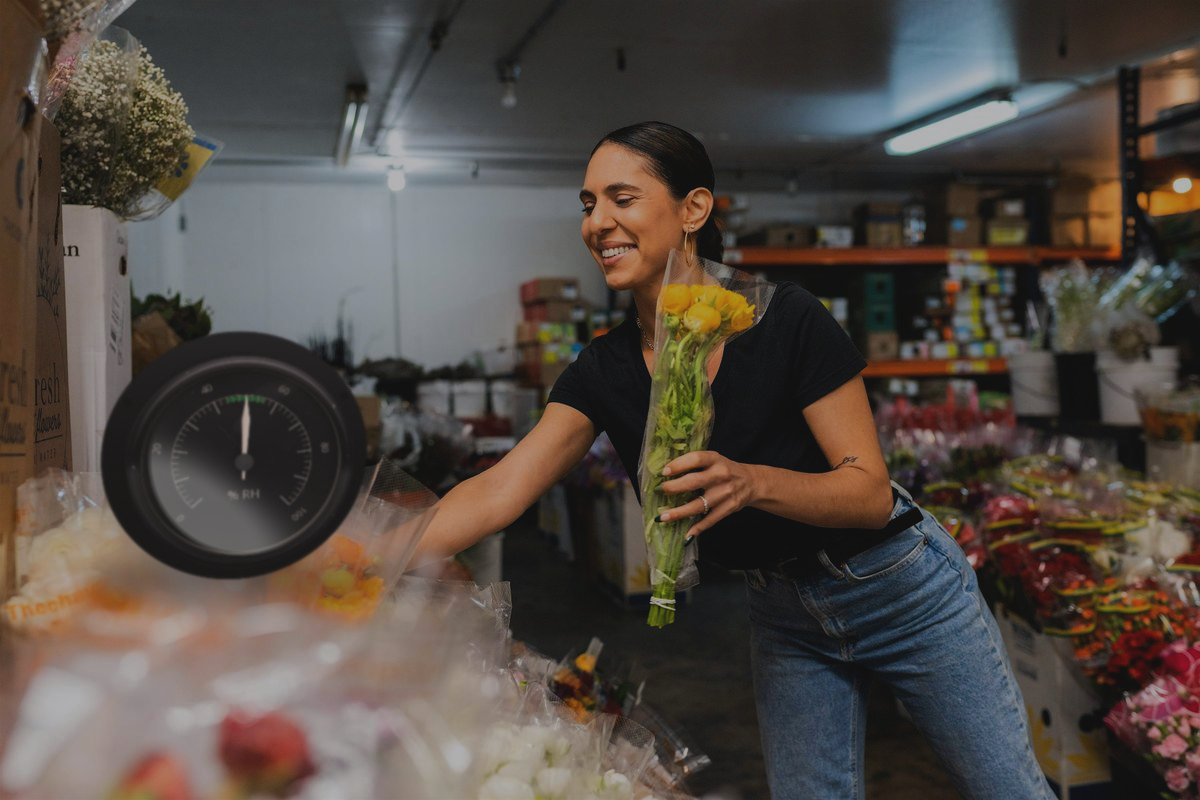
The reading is 50 %
